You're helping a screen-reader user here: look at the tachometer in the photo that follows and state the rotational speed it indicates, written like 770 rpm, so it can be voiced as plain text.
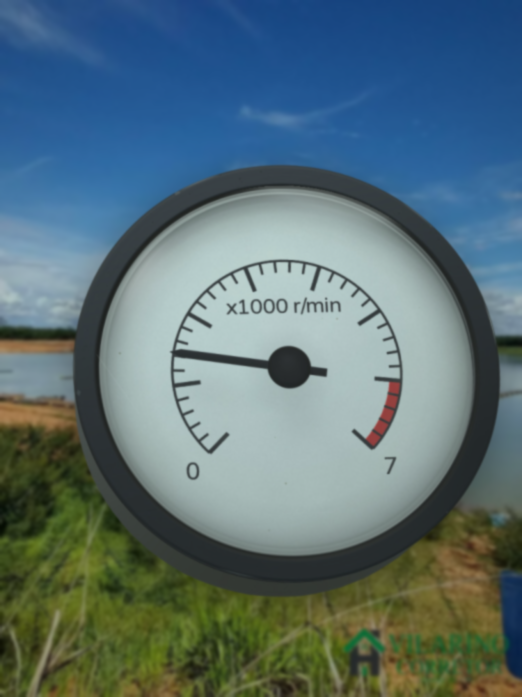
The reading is 1400 rpm
